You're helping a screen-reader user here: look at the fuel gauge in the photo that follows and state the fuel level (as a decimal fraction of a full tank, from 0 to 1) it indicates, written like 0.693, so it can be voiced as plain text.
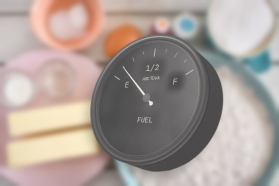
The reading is 0.125
